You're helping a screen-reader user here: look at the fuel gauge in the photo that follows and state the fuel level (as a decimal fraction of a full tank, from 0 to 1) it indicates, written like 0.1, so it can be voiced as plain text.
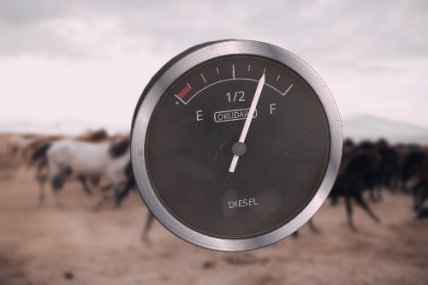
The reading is 0.75
